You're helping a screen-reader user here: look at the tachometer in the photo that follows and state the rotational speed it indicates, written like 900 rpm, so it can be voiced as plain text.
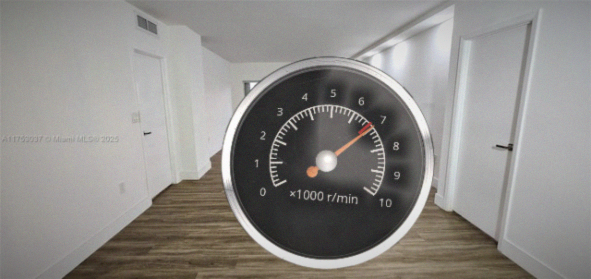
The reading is 7000 rpm
